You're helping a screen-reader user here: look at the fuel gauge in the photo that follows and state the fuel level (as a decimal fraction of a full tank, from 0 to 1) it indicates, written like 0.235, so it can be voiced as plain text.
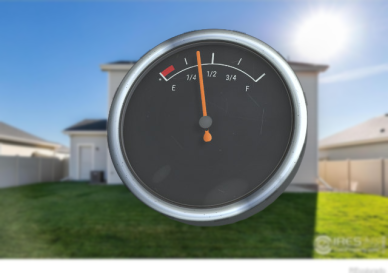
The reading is 0.375
